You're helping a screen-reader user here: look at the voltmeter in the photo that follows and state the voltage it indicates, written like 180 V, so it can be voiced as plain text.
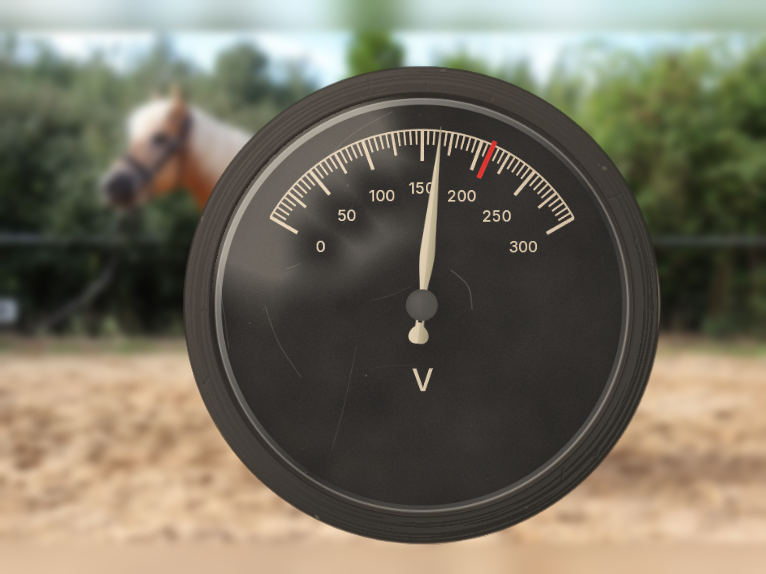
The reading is 165 V
